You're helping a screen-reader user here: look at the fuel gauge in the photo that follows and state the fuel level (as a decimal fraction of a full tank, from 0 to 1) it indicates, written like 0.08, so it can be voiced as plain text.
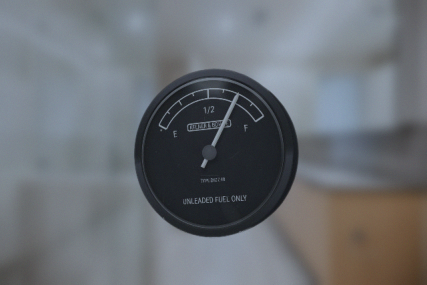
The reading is 0.75
